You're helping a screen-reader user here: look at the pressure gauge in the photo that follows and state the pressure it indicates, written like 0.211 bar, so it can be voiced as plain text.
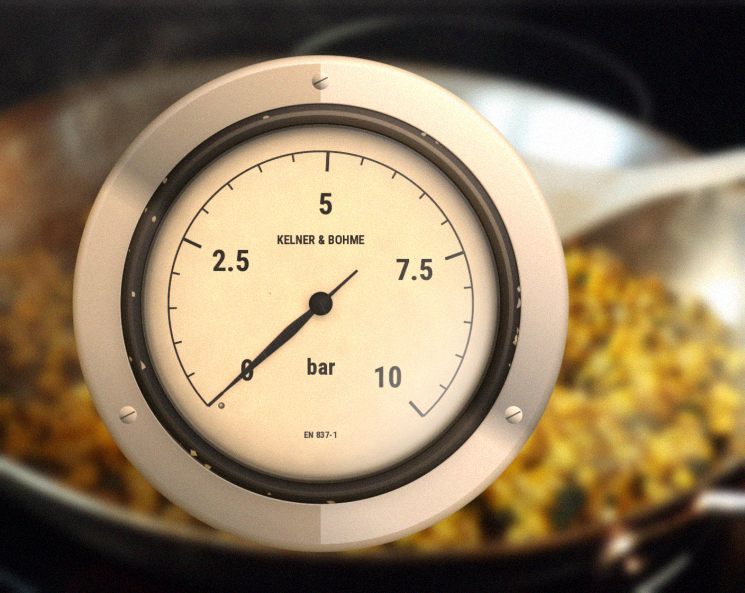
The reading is 0 bar
